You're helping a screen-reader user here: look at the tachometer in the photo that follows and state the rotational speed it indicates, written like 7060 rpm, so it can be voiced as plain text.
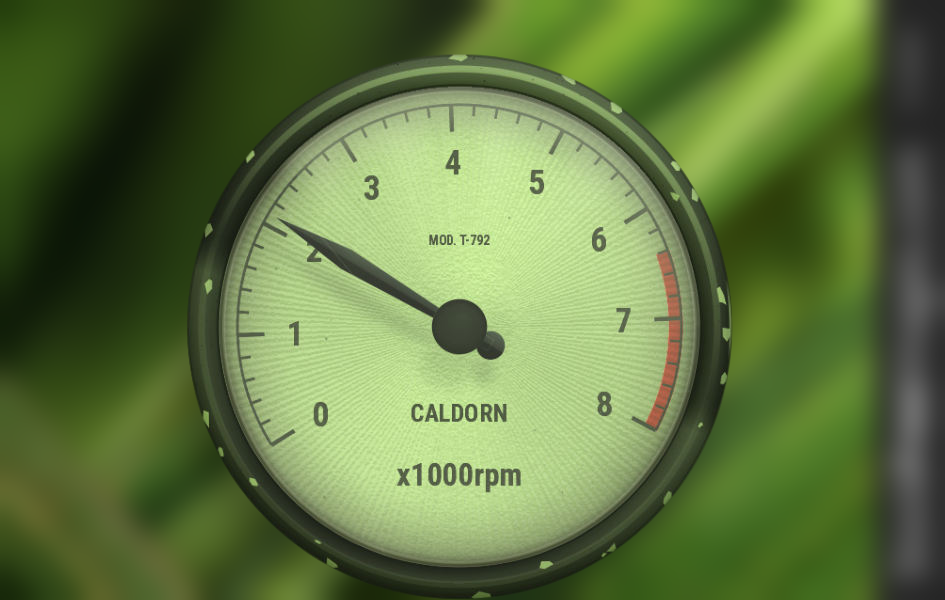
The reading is 2100 rpm
